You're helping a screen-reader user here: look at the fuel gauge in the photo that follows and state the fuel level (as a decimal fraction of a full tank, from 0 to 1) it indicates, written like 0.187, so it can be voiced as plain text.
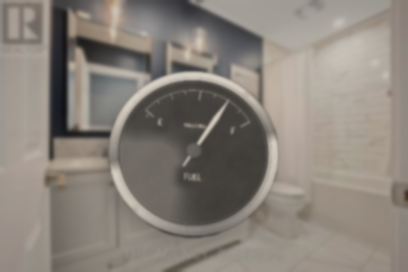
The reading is 0.75
